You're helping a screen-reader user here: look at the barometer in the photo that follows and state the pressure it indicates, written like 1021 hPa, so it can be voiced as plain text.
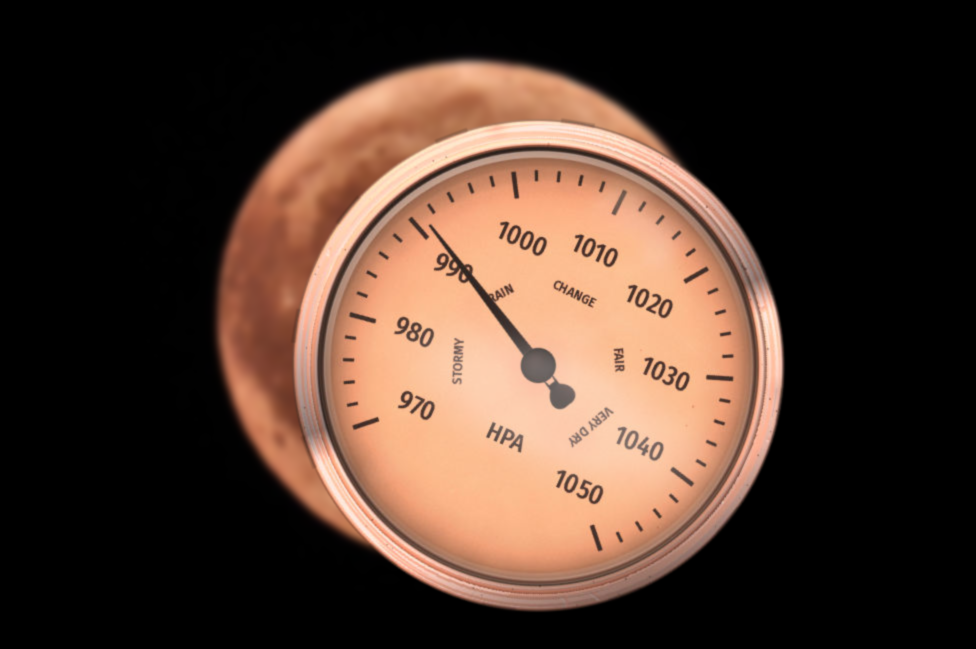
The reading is 991 hPa
